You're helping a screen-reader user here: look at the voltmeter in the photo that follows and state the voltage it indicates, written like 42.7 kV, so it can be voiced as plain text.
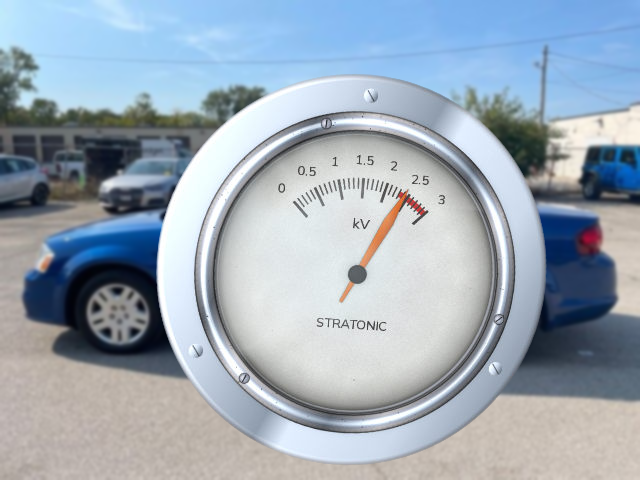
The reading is 2.4 kV
